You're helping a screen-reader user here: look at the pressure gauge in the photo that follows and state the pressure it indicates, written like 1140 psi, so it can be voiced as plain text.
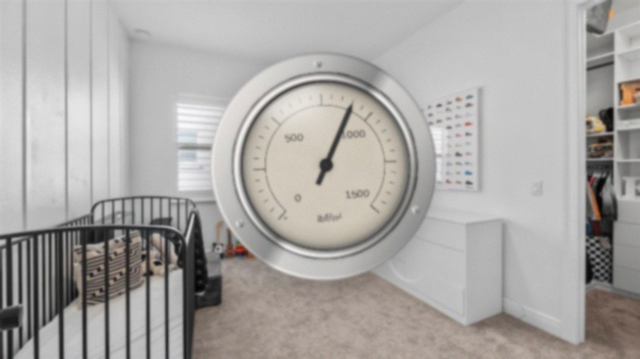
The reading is 900 psi
